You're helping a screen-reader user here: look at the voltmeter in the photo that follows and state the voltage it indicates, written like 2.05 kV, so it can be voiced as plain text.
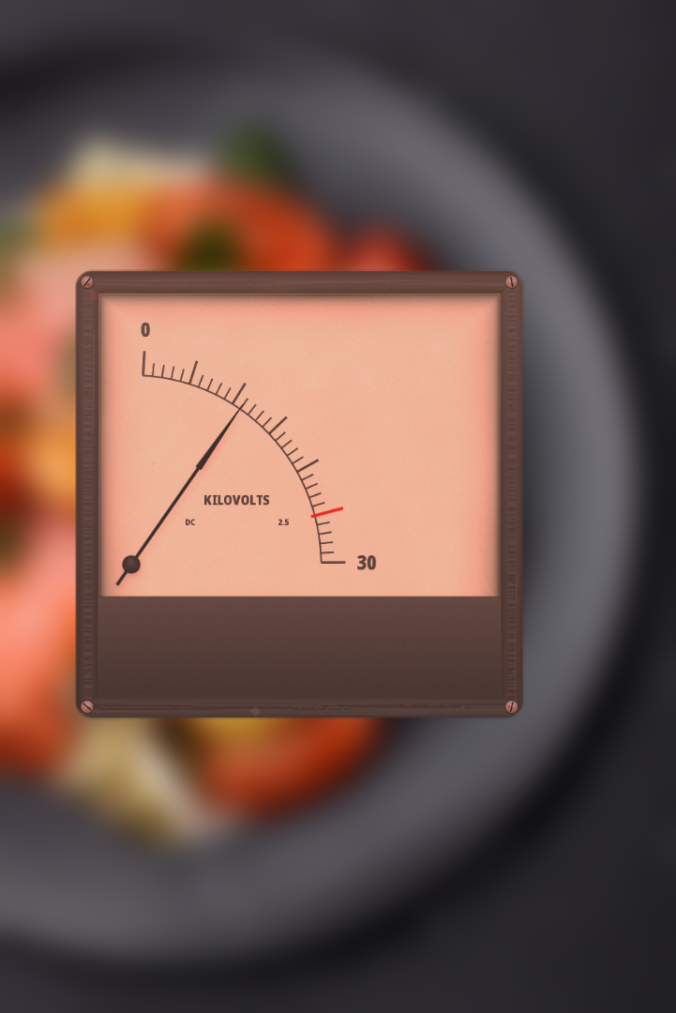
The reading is 11 kV
